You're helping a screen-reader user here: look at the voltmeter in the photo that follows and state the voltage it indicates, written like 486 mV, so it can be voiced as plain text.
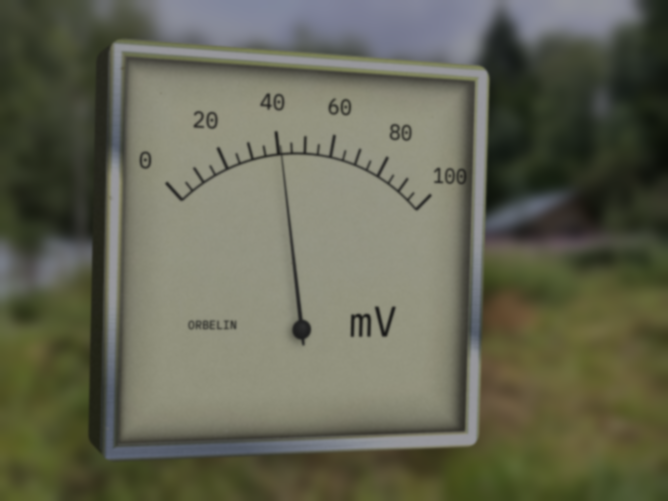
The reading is 40 mV
